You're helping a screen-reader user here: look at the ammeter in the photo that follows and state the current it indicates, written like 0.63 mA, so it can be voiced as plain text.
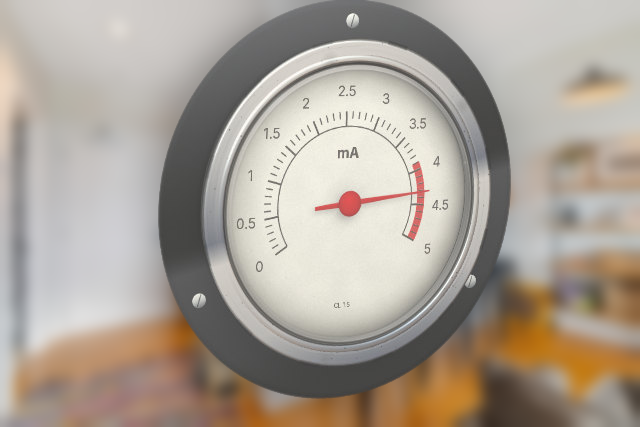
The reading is 4.3 mA
